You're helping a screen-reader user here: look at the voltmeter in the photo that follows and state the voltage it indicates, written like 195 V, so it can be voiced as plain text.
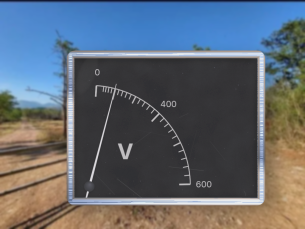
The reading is 200 V
